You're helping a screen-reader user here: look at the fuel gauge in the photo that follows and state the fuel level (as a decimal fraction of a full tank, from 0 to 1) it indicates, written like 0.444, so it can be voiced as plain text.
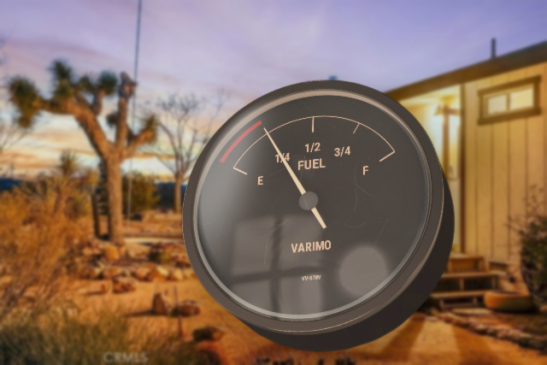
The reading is 0.25
